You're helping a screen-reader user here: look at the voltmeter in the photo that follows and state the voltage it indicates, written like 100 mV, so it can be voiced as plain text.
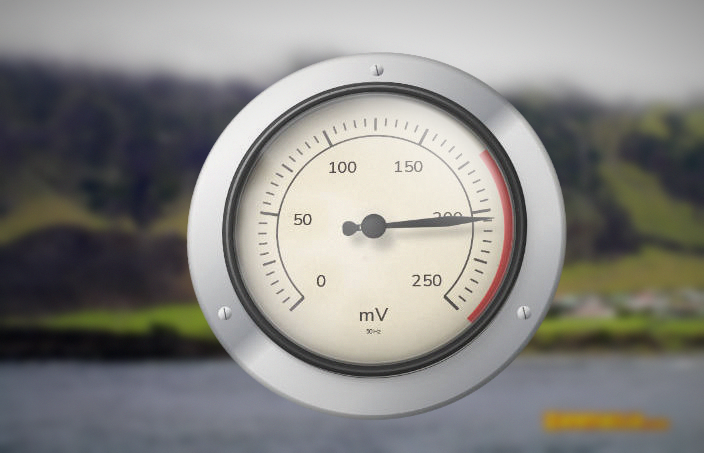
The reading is 205 mV
